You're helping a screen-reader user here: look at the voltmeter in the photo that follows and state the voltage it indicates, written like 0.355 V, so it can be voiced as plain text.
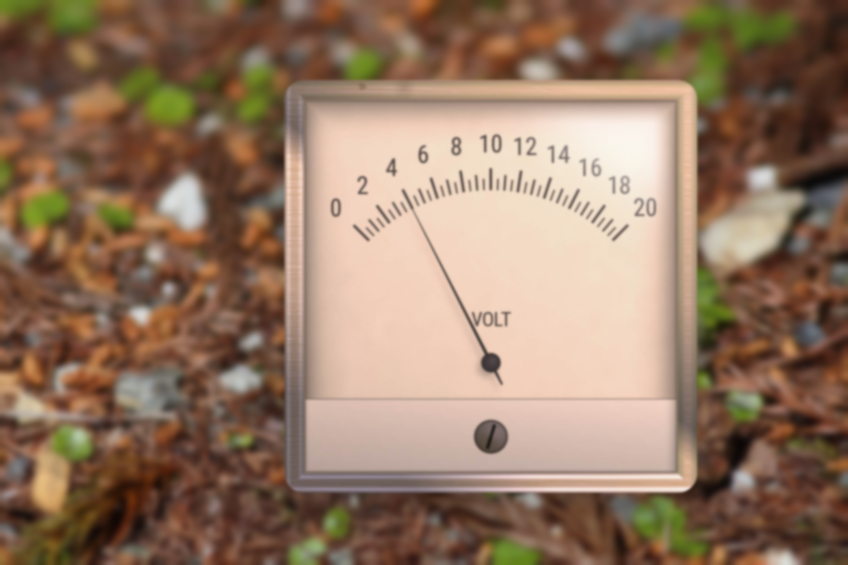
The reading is 4 V
